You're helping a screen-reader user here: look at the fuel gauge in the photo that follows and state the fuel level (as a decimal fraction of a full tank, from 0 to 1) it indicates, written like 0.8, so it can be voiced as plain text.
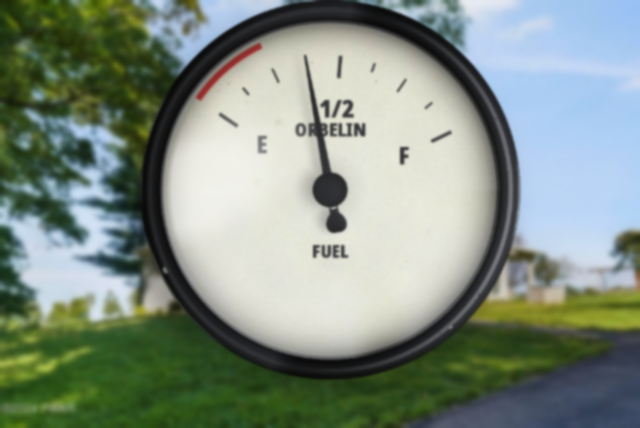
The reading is 0.375
